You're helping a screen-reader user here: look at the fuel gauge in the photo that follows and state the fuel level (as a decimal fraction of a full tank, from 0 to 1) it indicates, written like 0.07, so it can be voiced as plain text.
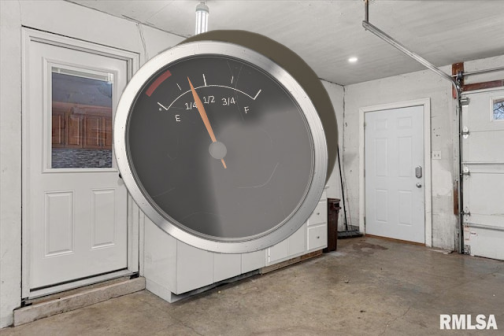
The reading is 0.375
